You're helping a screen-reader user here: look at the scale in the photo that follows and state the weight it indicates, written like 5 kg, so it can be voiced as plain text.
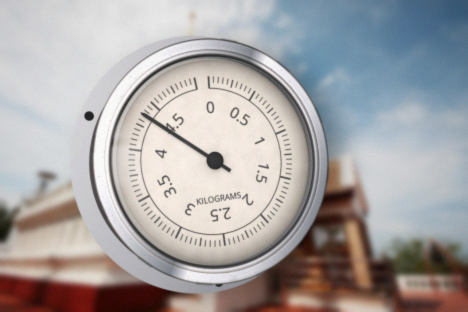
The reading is 4.35 kg
